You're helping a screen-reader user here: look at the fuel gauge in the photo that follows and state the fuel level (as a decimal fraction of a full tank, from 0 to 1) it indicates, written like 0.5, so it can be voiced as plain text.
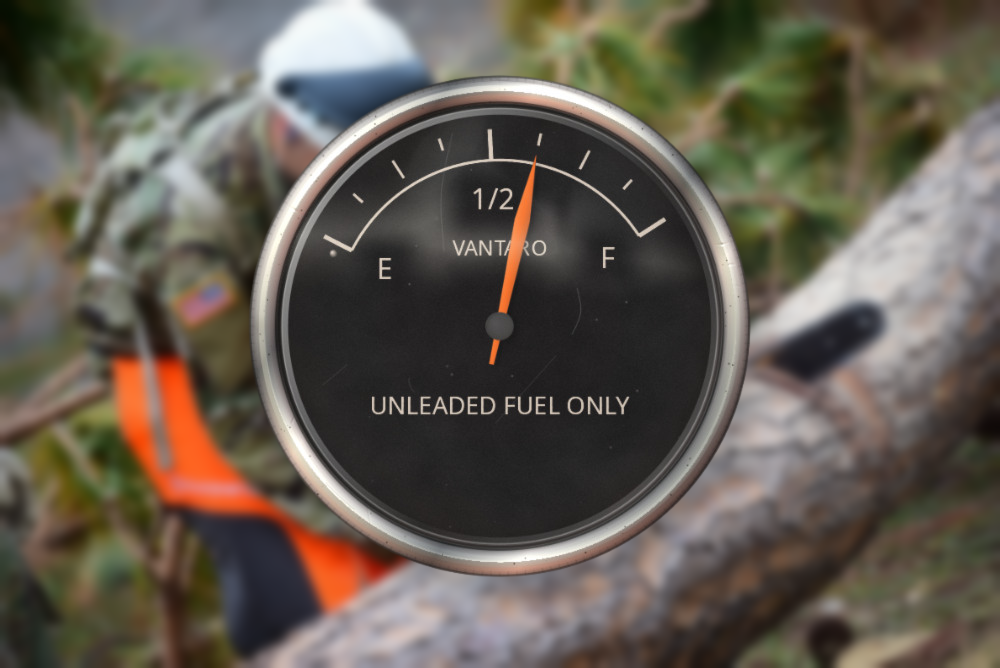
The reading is 0.625
